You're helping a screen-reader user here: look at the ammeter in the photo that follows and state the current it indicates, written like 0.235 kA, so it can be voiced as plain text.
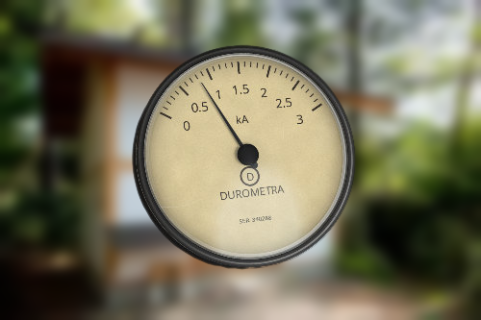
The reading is 0.8 kA
